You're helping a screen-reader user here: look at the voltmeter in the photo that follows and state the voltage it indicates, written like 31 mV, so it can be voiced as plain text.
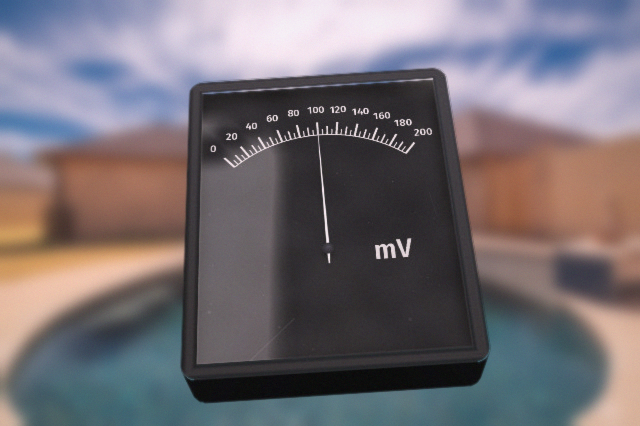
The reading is 100 mV
